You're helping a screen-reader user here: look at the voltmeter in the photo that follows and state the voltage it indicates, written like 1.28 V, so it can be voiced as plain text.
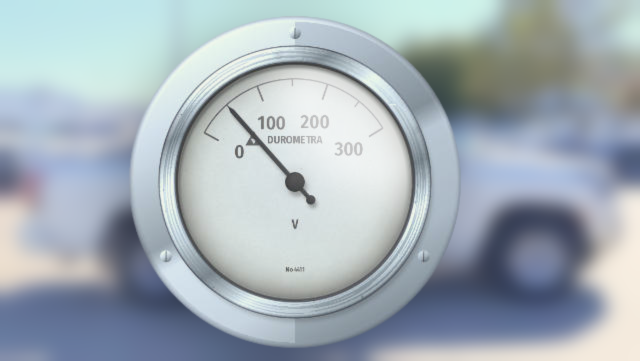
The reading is 50 V
